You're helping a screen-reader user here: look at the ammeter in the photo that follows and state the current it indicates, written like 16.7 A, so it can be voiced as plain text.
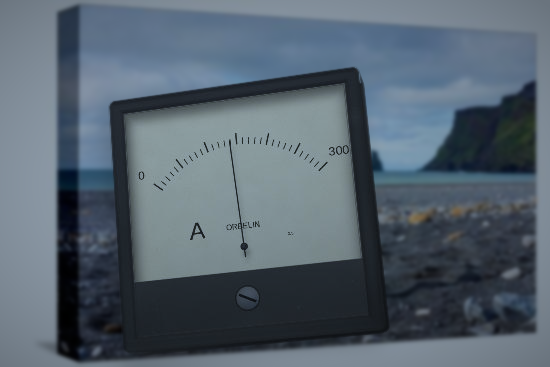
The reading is 140 A
